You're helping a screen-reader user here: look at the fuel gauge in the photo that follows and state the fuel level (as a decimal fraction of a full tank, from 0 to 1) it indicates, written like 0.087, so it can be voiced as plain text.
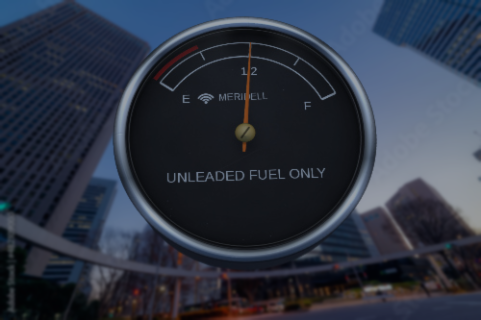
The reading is 0.5
